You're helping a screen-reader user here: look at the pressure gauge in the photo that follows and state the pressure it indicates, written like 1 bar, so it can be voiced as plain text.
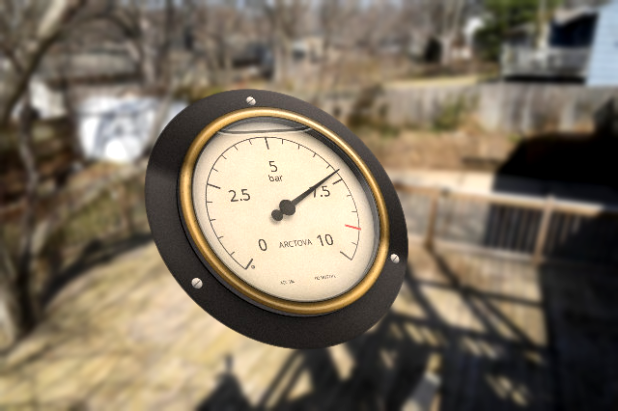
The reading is 7.25 bar
